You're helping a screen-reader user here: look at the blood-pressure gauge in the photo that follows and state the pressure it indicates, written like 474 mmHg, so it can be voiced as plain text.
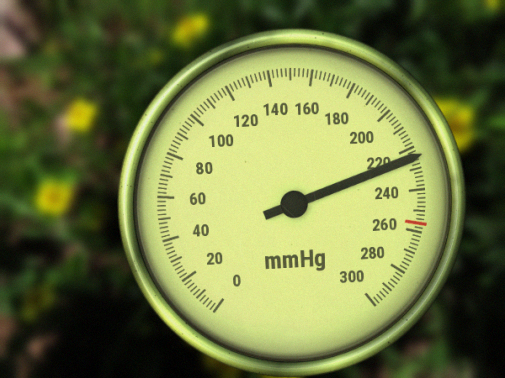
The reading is 224 mmHg
